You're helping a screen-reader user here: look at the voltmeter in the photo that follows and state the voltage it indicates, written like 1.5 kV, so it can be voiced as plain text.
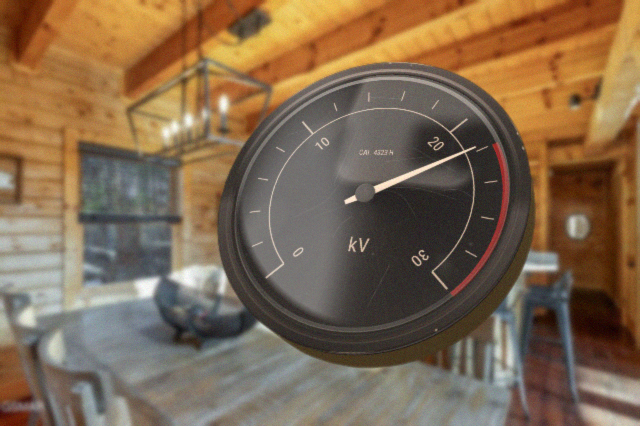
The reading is 22 kV
